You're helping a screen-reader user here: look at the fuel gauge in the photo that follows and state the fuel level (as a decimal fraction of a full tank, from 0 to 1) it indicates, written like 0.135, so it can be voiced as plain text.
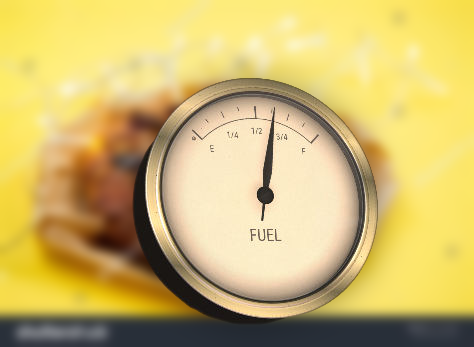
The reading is 0.625
